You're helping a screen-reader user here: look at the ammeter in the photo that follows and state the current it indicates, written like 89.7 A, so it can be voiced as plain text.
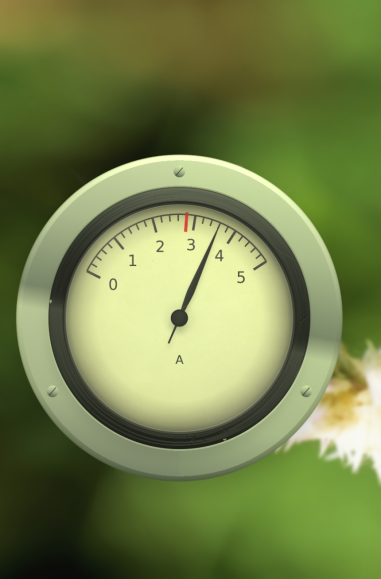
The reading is 3.6 A
